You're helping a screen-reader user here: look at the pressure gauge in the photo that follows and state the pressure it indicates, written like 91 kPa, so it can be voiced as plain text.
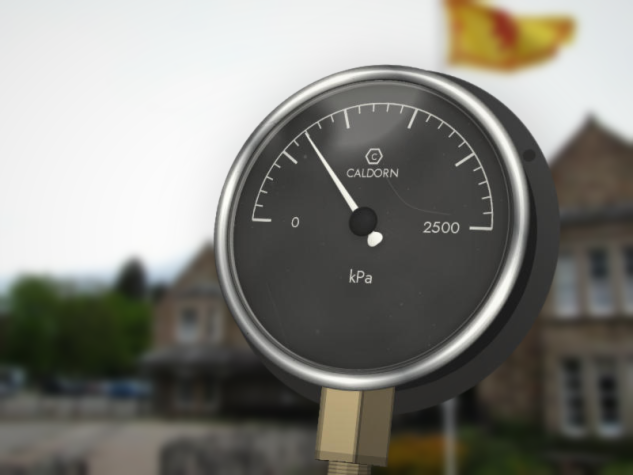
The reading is 700 kPa
